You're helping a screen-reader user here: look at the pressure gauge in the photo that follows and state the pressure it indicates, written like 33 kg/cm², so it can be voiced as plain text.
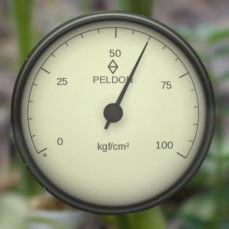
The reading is 60 kg/cm²
